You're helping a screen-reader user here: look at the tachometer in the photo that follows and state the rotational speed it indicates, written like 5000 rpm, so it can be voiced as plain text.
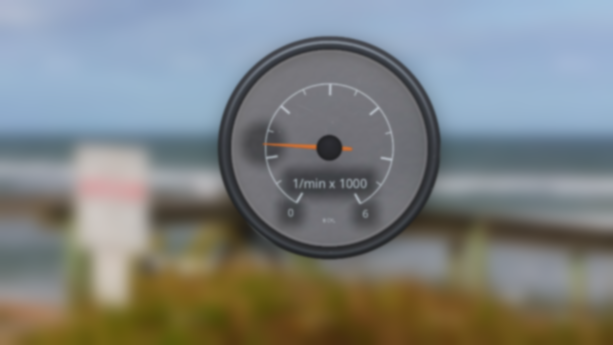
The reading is 1250 rpm
